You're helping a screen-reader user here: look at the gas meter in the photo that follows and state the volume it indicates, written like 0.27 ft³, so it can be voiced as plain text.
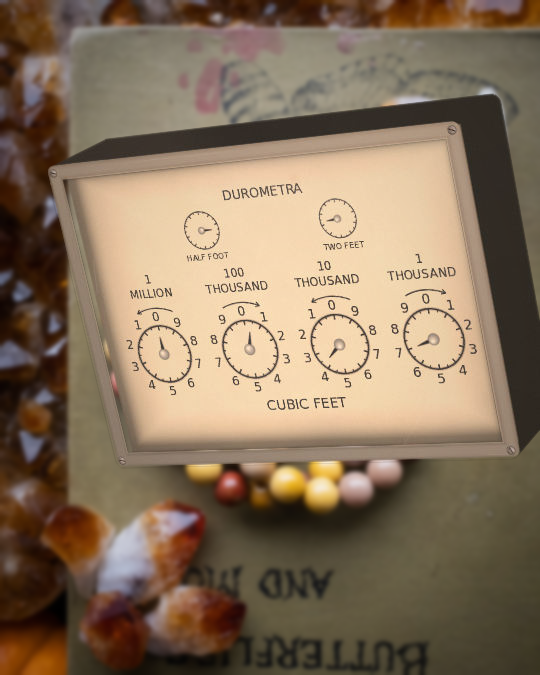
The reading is 3700 ft³
